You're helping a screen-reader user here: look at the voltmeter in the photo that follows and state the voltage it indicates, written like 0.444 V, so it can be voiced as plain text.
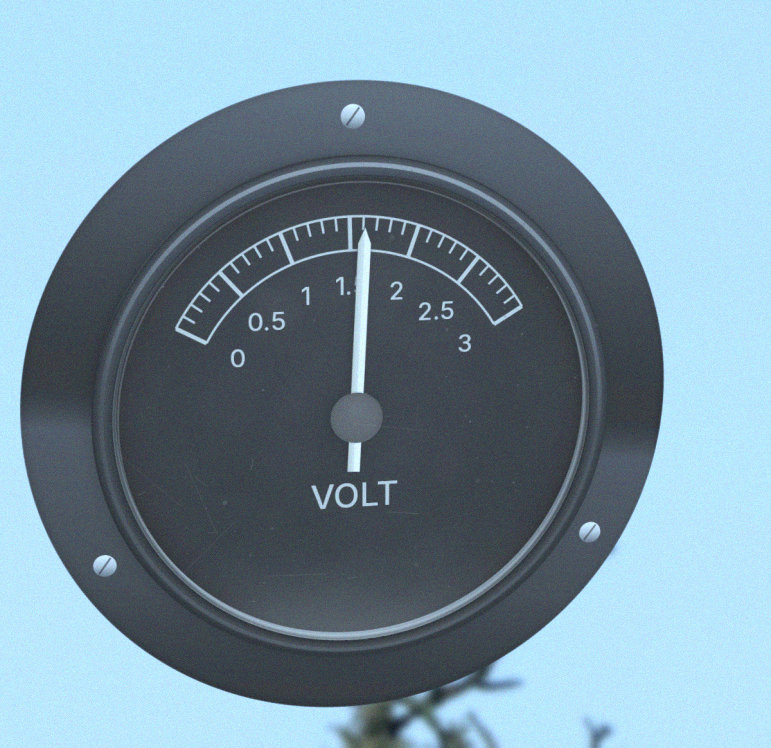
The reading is 1.6 V
